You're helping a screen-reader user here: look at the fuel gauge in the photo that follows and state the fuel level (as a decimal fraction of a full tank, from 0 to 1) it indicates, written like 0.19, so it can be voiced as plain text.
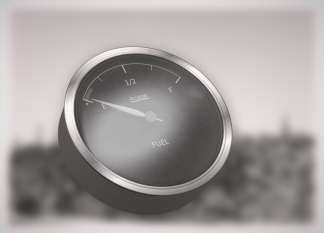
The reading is 0
